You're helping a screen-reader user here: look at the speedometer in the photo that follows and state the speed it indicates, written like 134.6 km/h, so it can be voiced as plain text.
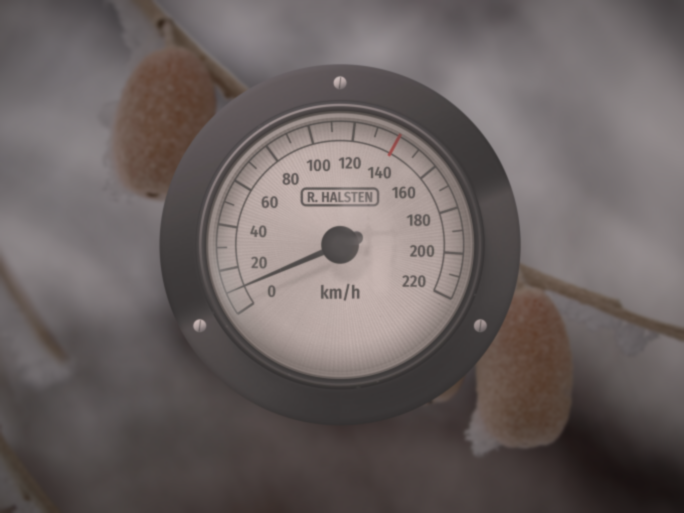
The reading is 10 km/h
